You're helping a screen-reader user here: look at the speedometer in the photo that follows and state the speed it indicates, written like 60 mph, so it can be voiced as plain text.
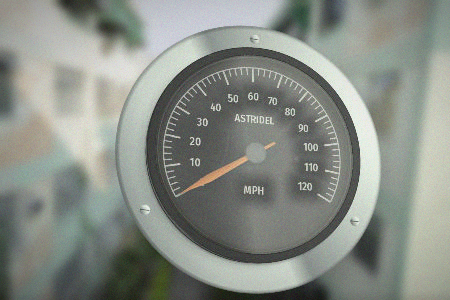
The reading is 0 mph
